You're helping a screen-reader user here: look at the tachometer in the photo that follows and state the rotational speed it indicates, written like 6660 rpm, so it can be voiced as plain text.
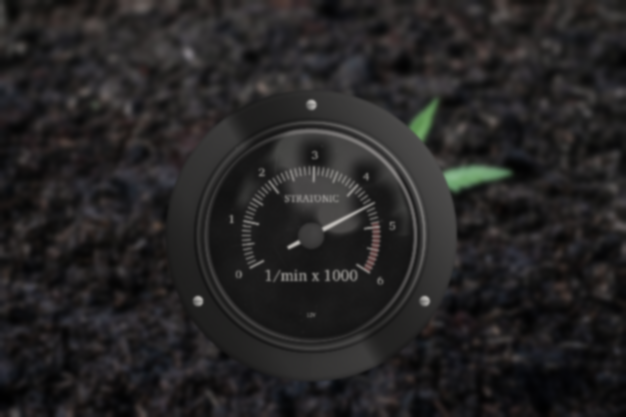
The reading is 4500 rpm
